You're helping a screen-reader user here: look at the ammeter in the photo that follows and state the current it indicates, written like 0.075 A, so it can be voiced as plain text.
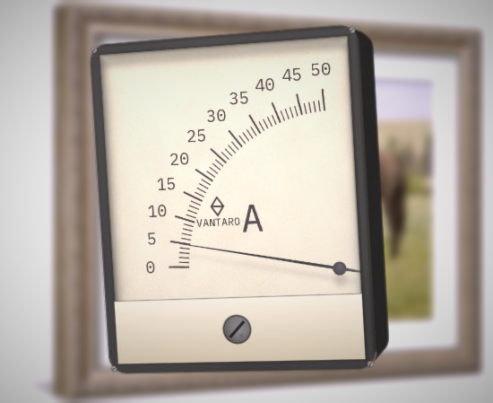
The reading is 5 A
